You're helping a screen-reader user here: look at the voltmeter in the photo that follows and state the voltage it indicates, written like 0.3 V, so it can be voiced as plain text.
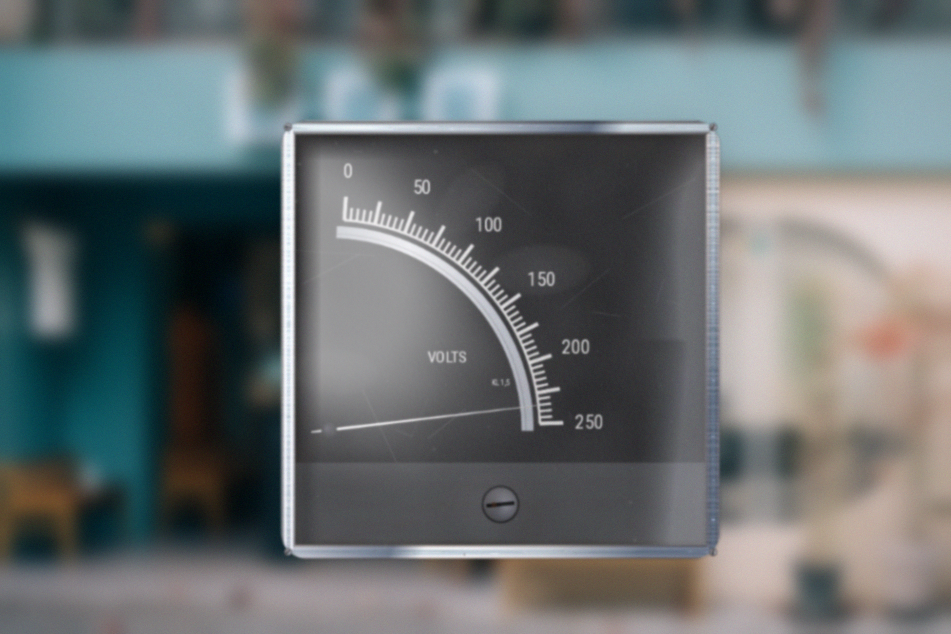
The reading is 235 V
